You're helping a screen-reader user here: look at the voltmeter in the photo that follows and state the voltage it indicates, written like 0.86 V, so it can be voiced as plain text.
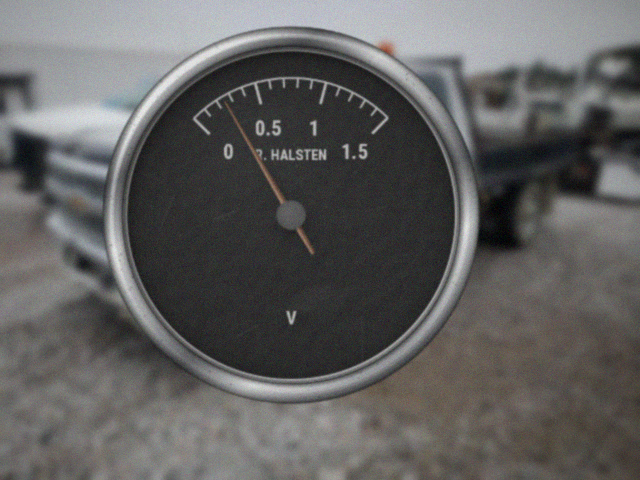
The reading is 0.25 V
